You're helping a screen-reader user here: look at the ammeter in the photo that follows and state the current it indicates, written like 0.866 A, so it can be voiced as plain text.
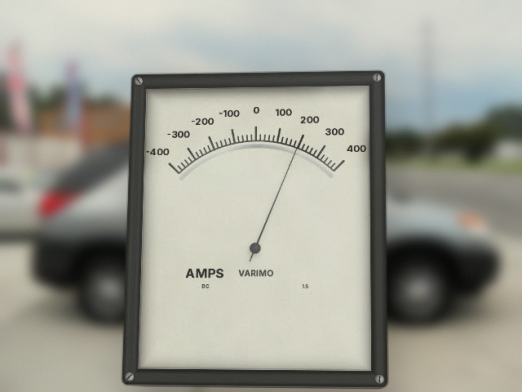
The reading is 200 A
